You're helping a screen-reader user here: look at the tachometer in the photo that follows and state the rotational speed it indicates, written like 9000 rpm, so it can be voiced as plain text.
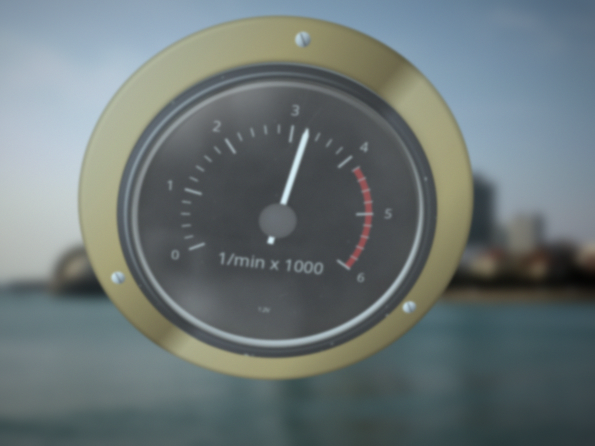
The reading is 3200 rpm
